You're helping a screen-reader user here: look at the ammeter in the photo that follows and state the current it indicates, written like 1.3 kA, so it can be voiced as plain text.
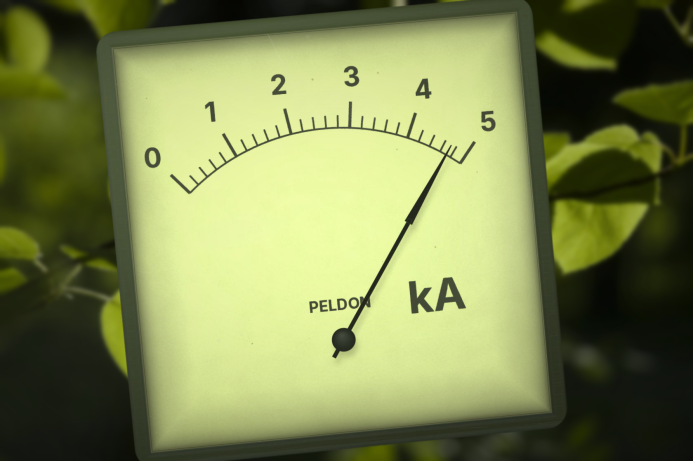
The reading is 4.7 kA
